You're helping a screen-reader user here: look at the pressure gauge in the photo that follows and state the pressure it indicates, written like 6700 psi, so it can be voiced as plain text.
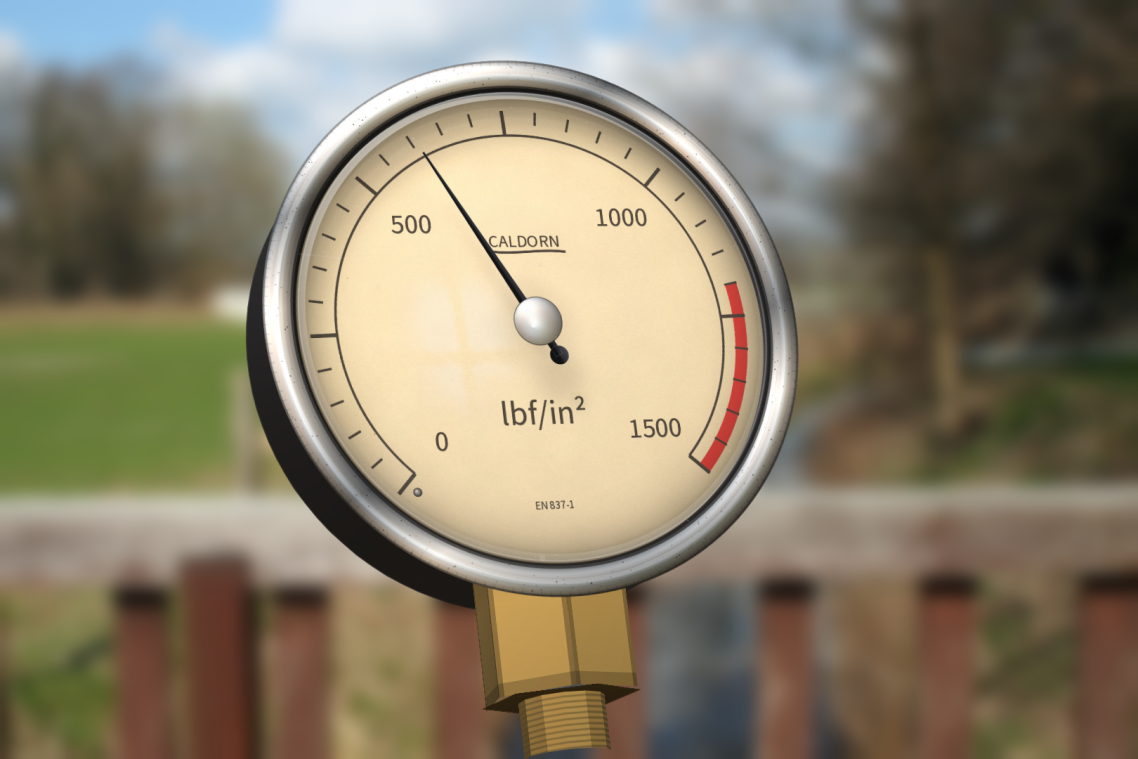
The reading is 600 psi
